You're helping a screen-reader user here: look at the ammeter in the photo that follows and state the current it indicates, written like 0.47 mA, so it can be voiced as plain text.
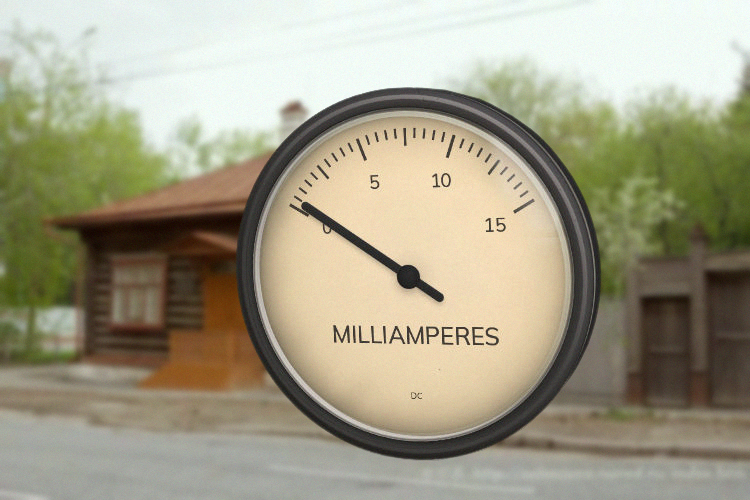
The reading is 0.5 mA
